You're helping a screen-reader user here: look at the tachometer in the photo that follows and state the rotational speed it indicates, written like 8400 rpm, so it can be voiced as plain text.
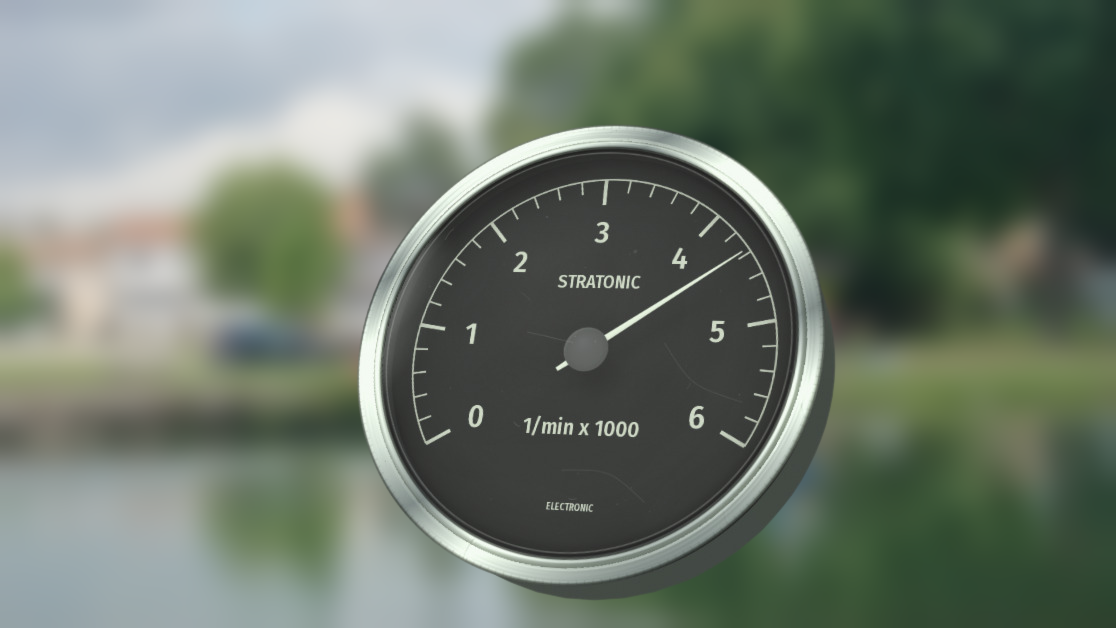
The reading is 4400 rpm
